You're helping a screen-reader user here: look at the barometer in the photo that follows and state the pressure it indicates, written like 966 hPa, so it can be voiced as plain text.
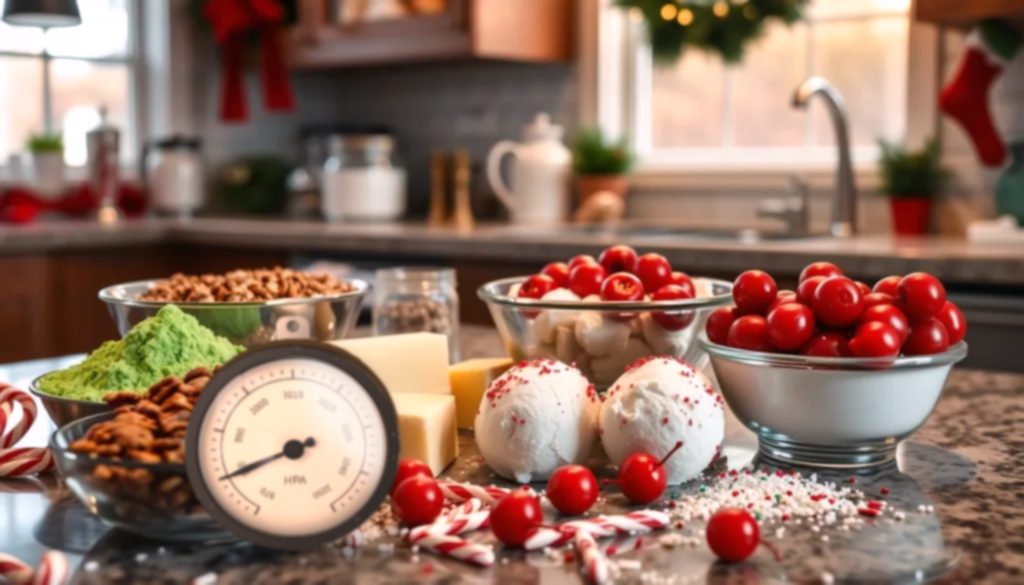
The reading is 980 hPa
